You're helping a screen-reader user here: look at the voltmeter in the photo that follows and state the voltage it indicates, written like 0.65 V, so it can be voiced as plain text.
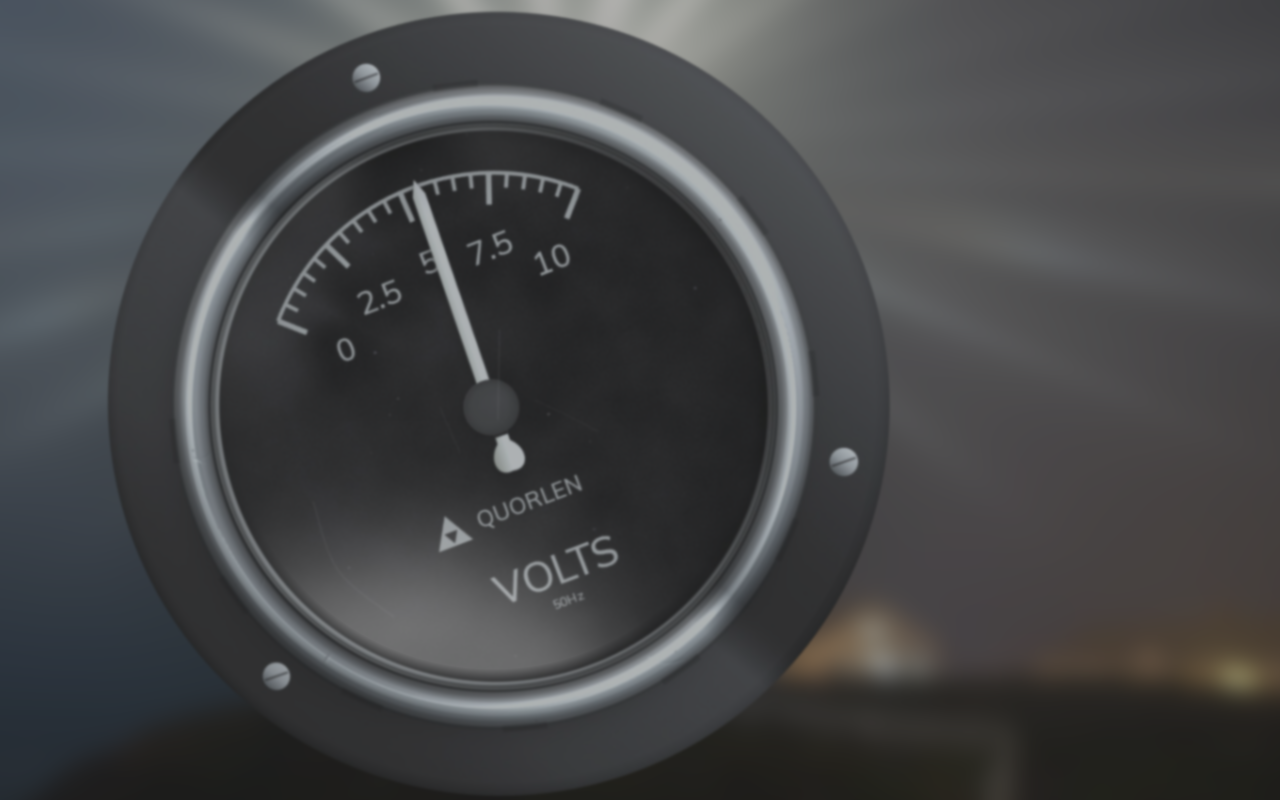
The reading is 5.5 V
